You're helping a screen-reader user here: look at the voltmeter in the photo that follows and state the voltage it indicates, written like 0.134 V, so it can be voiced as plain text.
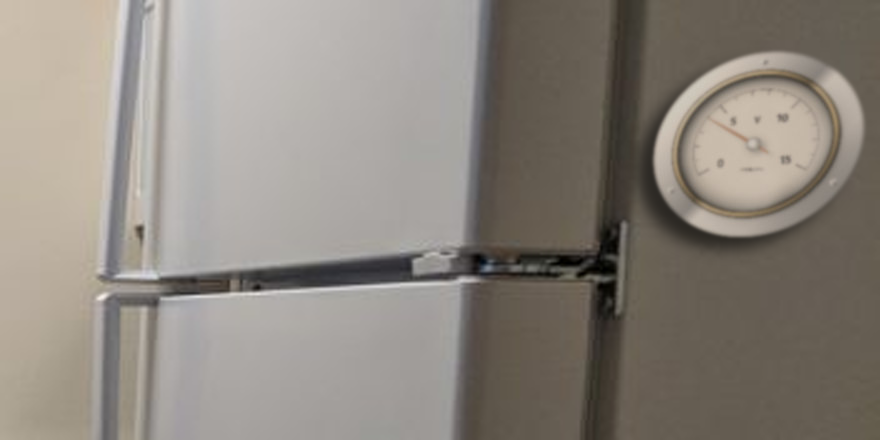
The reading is 4 V
